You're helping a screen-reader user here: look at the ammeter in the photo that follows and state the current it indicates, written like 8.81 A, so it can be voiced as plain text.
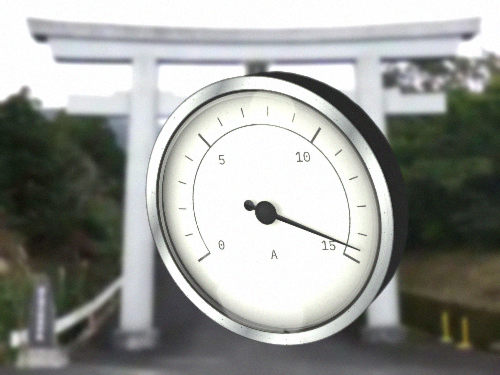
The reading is 14.5 A
